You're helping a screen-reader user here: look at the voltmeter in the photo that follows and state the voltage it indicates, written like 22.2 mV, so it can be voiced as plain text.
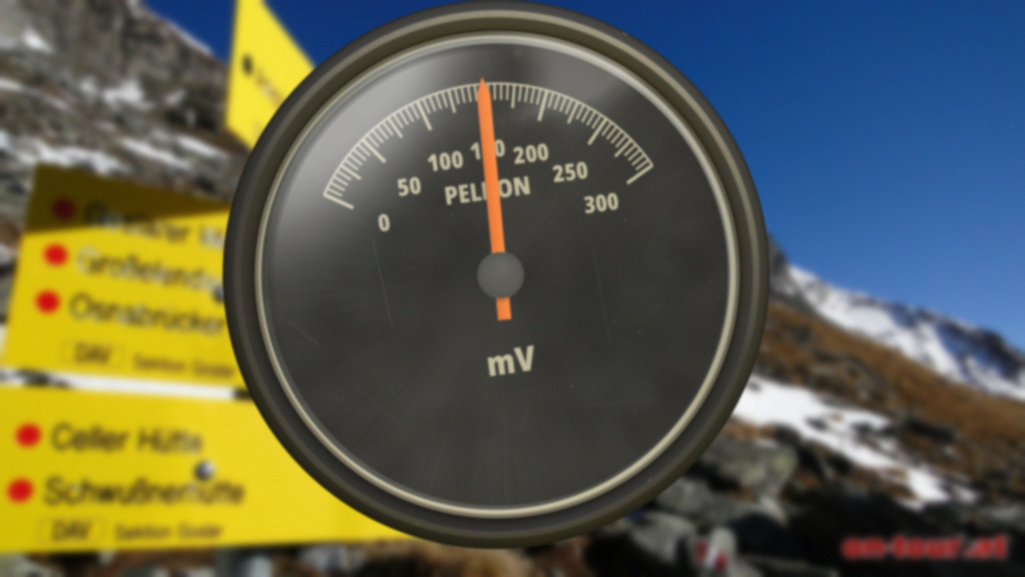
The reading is 150 mV
